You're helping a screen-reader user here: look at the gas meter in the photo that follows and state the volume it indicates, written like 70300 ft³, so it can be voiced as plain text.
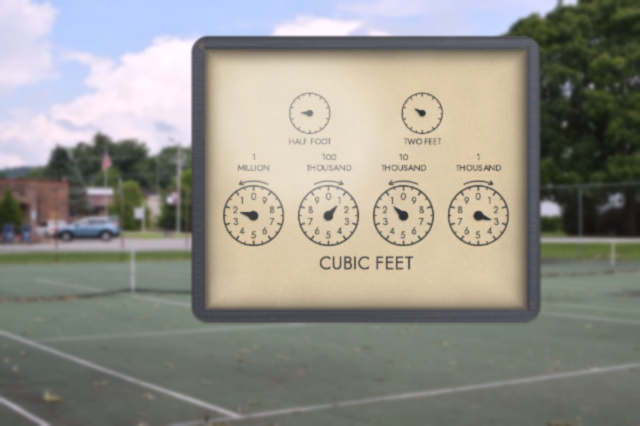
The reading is 211300 ft³
